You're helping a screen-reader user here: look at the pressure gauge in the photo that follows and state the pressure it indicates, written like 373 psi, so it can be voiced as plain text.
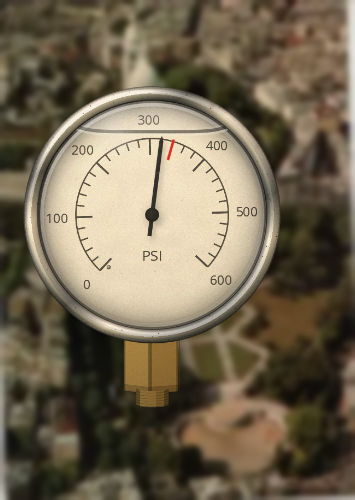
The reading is 320 psi
